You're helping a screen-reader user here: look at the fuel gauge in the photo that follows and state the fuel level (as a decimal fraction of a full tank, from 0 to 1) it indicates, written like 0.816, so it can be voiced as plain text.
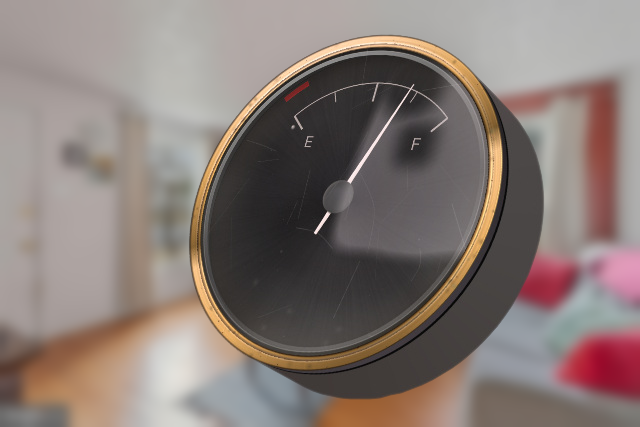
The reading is 0.75
